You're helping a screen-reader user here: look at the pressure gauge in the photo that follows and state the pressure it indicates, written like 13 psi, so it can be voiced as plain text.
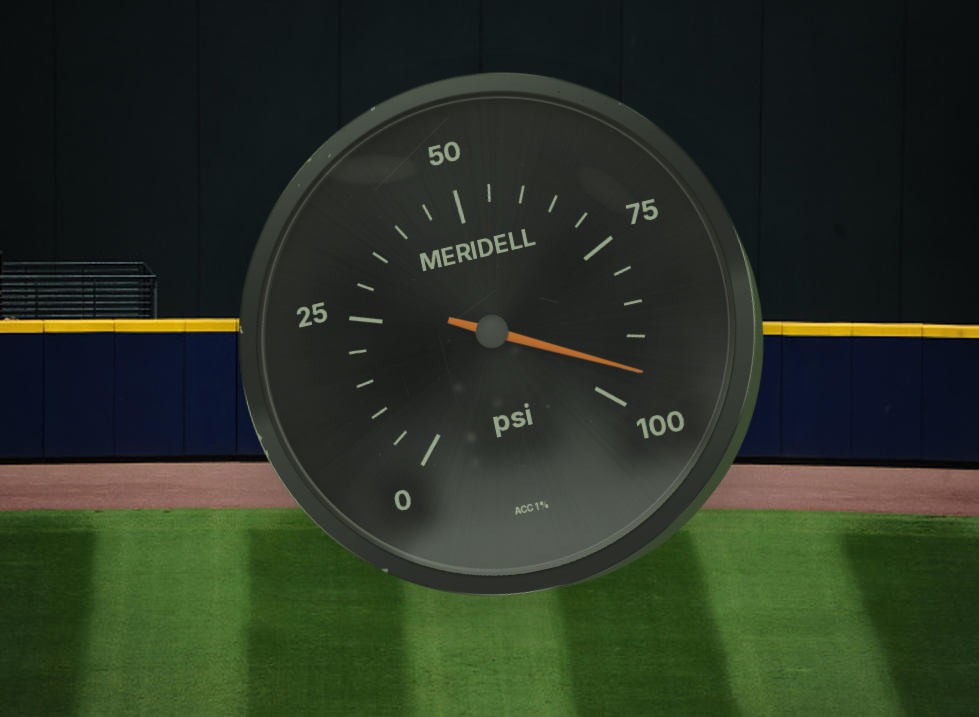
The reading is 95 psi
